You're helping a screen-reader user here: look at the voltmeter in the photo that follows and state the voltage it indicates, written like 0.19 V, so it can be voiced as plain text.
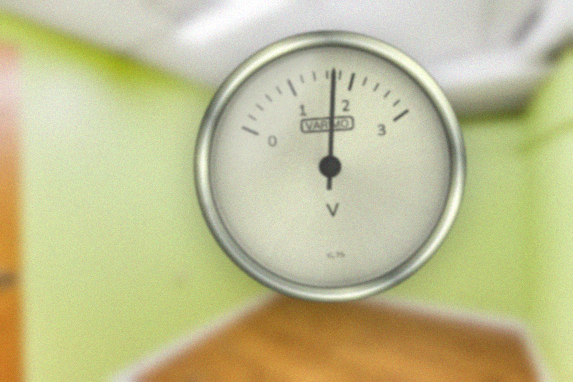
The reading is 1.7 V
